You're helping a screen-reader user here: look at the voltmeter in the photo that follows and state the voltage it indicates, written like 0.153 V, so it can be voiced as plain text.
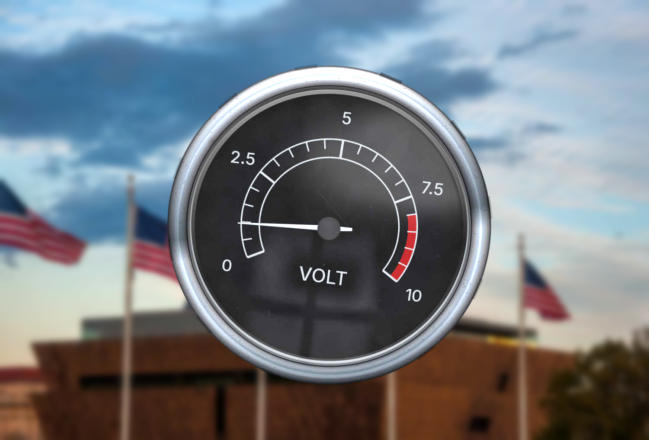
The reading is 1 V
